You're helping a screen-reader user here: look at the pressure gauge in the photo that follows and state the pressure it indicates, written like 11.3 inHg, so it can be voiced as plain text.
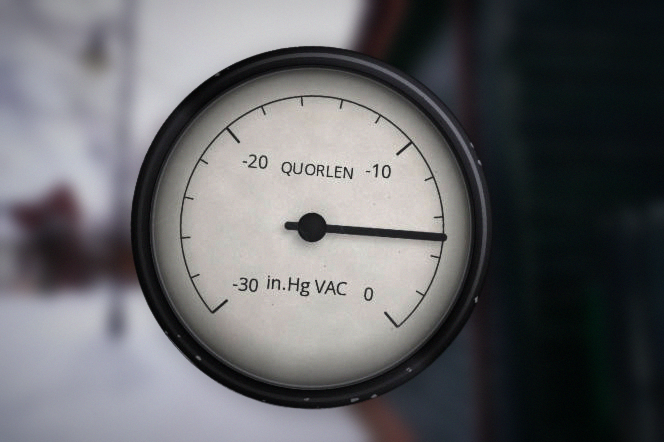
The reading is -5 inHg
